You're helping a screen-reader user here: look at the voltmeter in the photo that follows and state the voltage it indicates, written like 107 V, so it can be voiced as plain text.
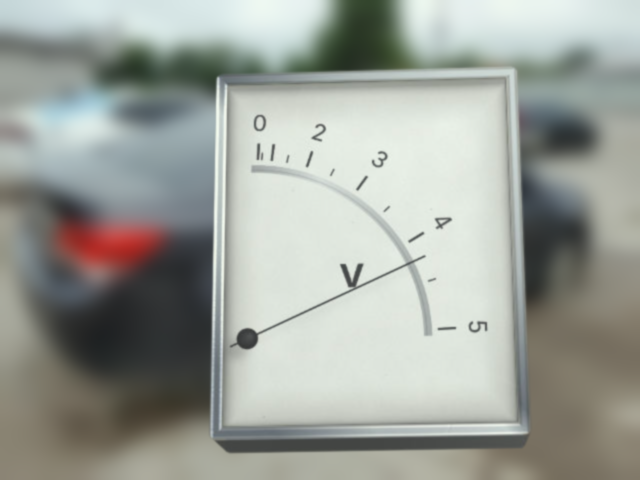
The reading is 4.25 V
